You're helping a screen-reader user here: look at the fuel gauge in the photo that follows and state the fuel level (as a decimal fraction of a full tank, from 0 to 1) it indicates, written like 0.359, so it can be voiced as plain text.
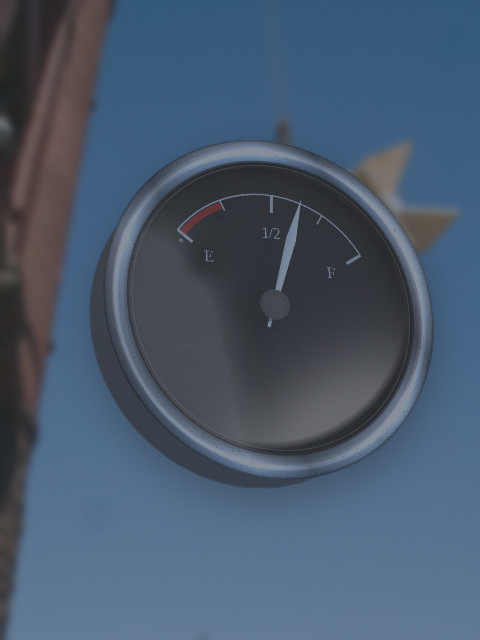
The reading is 0.625
